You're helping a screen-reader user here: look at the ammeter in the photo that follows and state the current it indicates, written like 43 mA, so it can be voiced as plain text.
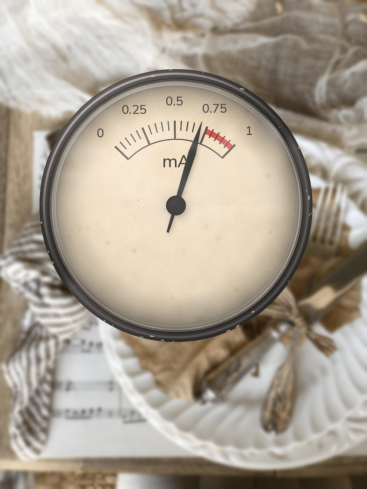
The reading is 0.7 mA
